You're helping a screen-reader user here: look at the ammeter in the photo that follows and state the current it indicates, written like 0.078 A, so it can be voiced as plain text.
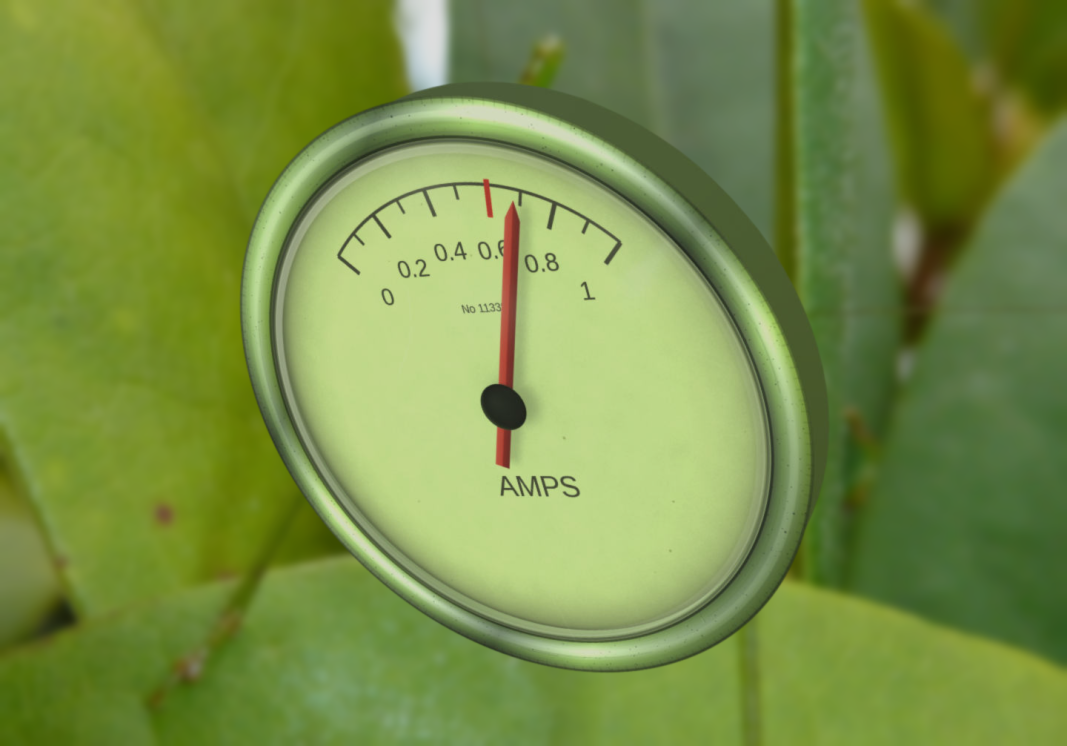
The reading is 0.7 A
